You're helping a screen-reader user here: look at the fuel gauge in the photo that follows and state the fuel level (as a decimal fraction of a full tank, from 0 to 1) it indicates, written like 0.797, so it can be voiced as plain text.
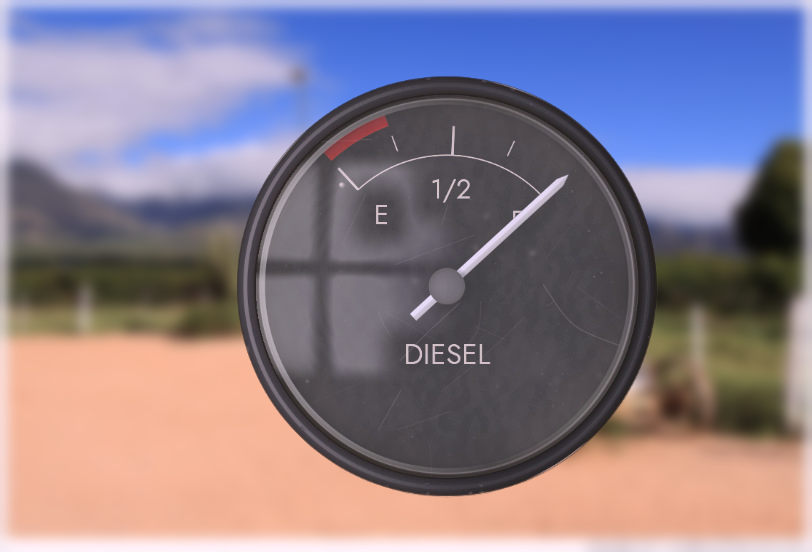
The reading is 1
